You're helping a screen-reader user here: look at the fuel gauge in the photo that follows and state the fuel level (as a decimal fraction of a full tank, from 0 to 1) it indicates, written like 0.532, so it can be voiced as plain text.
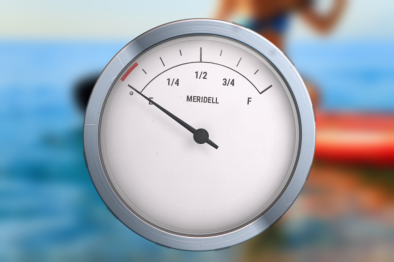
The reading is 0
